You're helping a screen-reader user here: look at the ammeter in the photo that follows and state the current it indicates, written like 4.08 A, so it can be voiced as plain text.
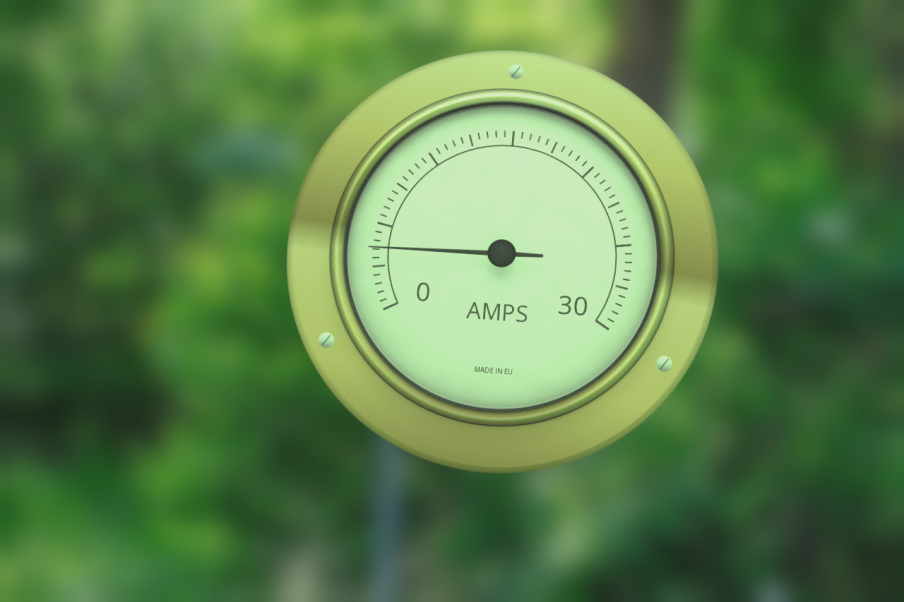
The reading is 3.5 A
